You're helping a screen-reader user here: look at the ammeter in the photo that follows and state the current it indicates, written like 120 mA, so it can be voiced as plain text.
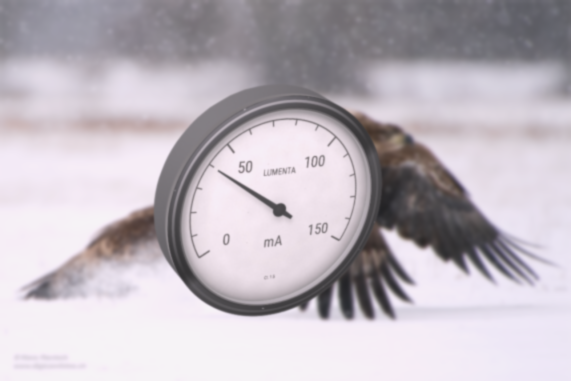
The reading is 40 mA
